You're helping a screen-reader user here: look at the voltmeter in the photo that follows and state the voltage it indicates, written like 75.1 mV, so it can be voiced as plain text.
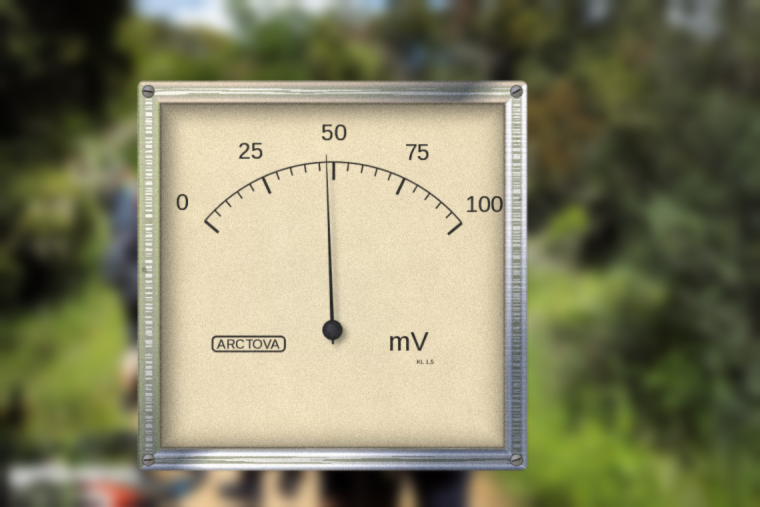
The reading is 47.5 mV
